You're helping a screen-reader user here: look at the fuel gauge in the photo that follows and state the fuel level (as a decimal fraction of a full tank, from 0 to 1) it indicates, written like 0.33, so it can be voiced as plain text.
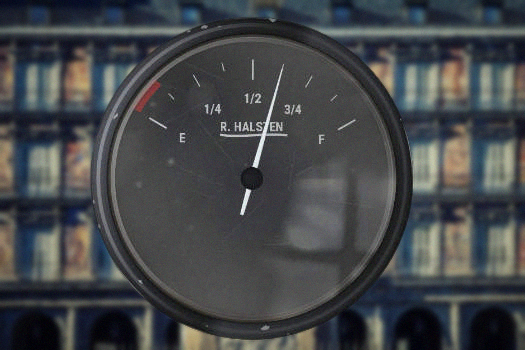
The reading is 0.625
